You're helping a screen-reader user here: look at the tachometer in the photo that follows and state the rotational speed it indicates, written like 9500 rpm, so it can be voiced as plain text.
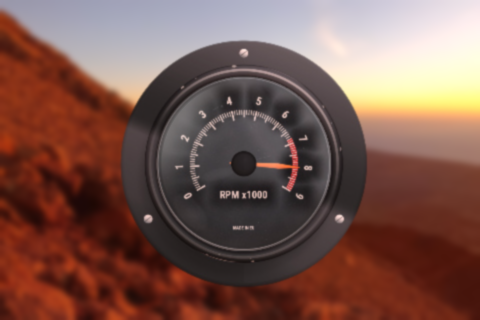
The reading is 8000 rpm
